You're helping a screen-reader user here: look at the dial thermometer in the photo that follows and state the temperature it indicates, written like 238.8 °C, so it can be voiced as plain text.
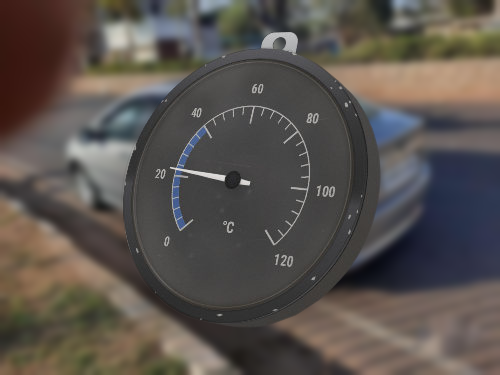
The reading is 22 °C
